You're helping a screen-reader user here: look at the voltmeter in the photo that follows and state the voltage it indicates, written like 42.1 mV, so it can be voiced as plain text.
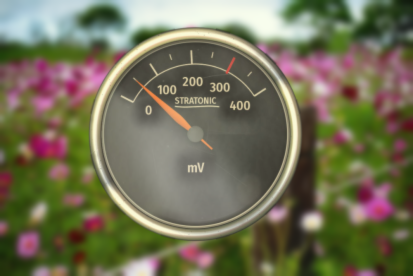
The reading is 50 mV
